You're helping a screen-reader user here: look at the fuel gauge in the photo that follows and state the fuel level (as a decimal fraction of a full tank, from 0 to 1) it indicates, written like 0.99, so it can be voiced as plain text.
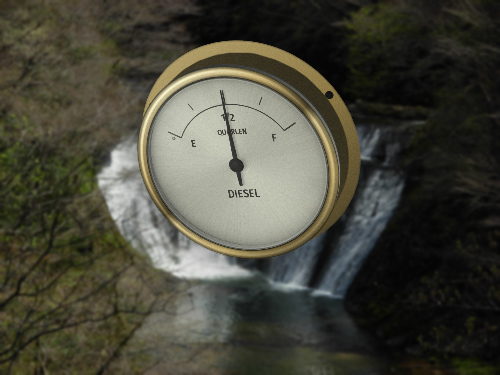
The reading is 0.5
